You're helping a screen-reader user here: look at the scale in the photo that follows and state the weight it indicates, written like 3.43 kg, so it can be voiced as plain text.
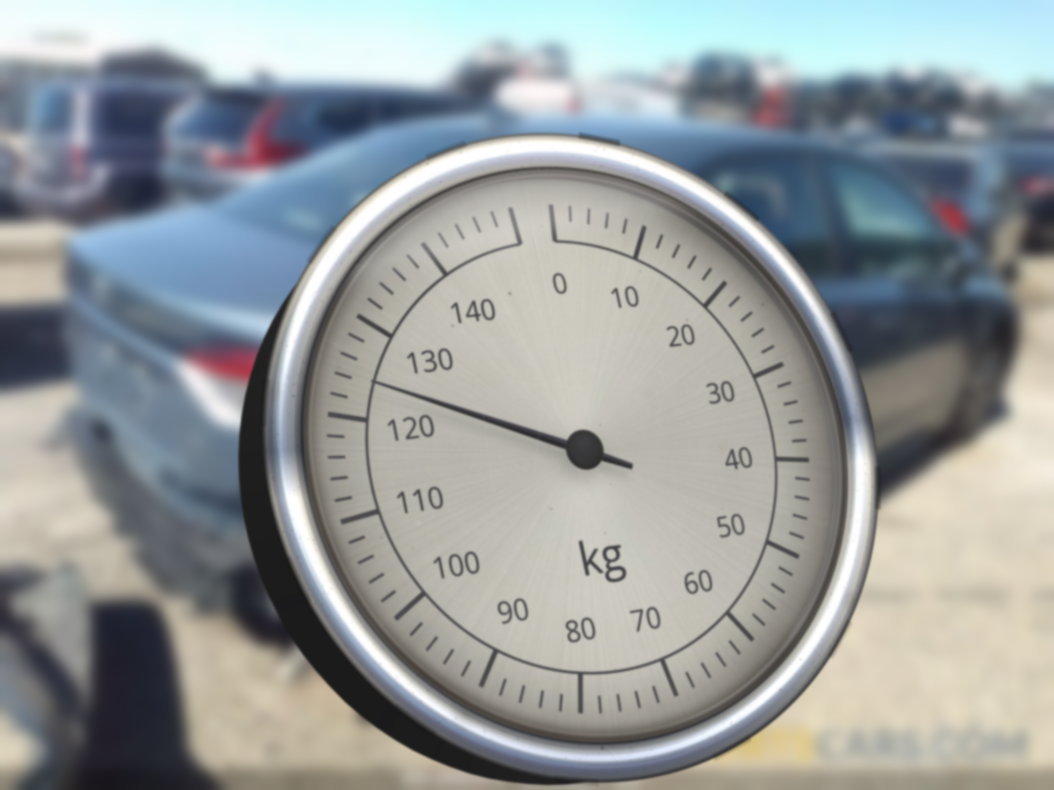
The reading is 124 kg
